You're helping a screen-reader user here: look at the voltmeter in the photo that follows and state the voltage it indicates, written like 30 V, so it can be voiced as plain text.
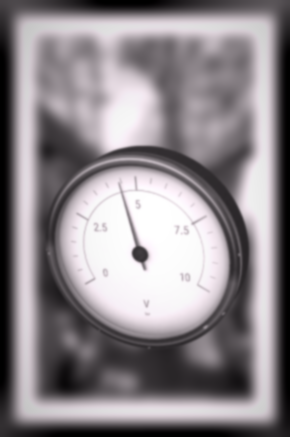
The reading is 4.5 V
